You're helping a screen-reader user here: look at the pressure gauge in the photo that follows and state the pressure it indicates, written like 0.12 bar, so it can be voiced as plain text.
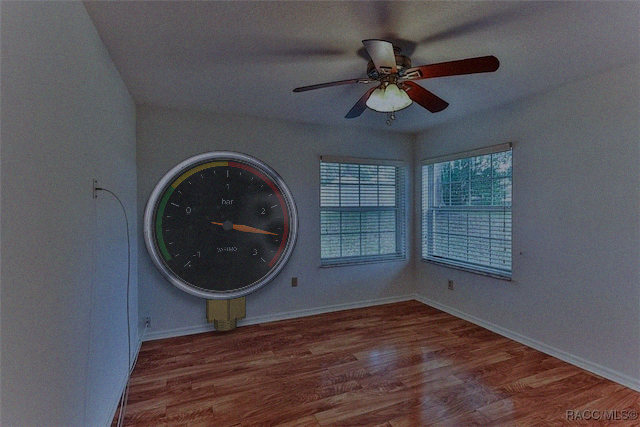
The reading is 2.5 bar
